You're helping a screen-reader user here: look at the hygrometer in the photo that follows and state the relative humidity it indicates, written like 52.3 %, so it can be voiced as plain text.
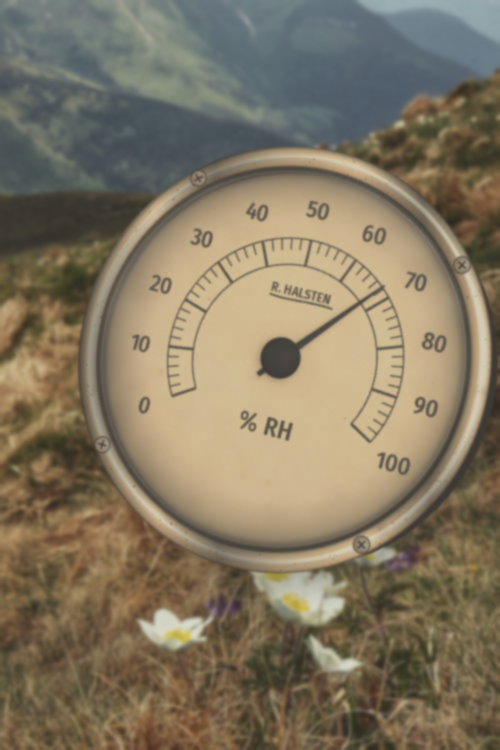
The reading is 68 %
